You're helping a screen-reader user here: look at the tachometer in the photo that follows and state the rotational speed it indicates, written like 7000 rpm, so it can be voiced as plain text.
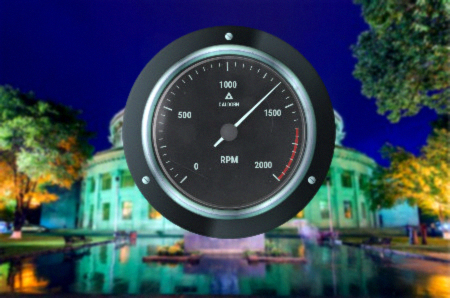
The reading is 1350 rpm
